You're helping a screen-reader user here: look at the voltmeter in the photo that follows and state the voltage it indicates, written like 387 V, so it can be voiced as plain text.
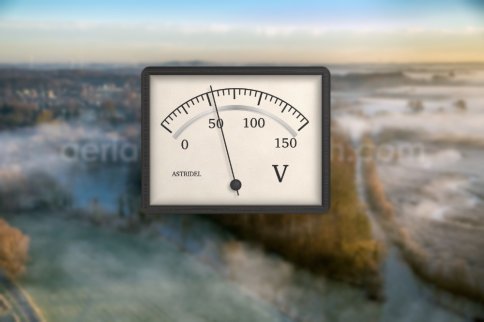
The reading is 55 V
